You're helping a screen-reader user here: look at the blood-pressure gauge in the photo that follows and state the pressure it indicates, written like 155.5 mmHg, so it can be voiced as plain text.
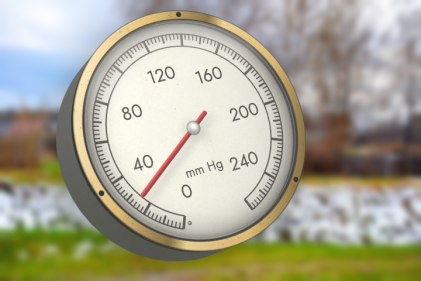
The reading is 26 mmHg
